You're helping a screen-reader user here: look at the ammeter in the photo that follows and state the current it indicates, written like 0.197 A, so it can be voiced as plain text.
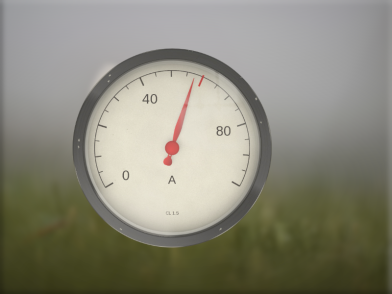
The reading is 57.5 A
